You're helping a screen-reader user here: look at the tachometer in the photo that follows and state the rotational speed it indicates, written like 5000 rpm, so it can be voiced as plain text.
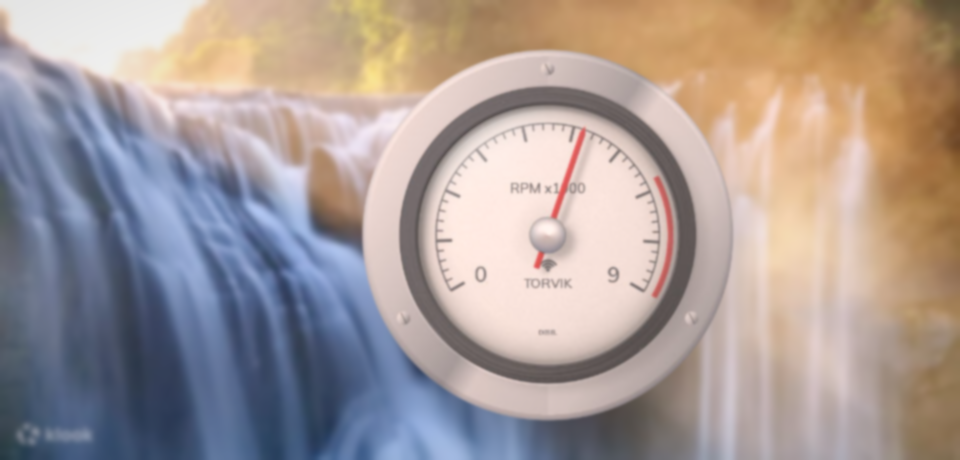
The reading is 5200 rpm
